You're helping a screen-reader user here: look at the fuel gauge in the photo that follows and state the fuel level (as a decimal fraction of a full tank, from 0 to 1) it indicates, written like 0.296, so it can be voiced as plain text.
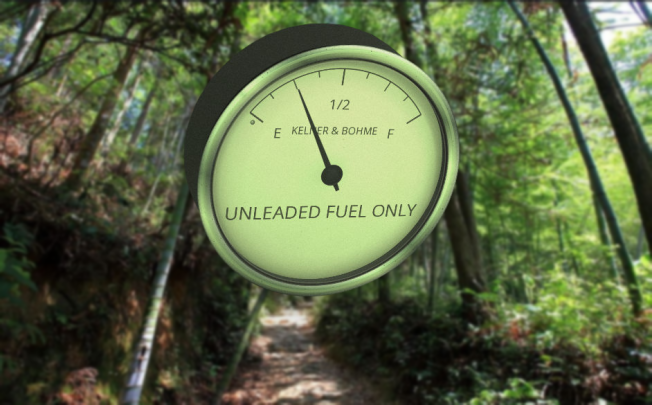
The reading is 0.25
